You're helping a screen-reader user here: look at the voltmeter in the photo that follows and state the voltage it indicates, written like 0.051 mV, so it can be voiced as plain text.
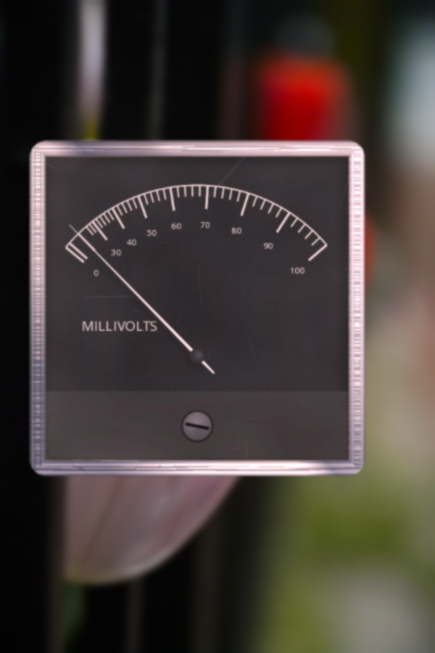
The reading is 20 mV
